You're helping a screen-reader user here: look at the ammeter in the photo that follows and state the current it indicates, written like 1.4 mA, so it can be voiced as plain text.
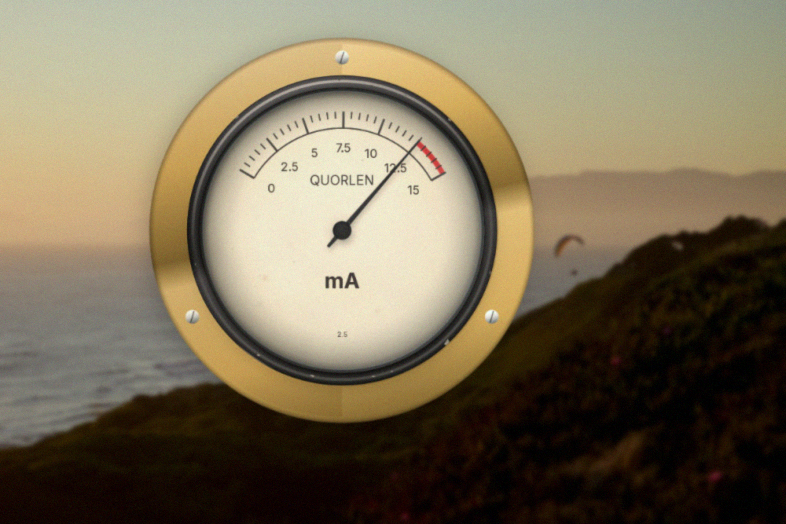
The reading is 12.5 mA
